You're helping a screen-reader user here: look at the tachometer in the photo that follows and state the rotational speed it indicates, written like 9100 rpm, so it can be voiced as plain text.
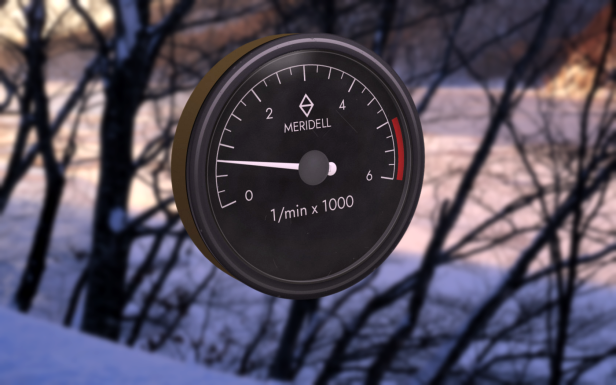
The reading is 750 rpm
